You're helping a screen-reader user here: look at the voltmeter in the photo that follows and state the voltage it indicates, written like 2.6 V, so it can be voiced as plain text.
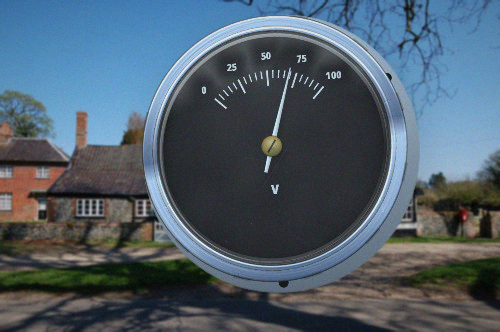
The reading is 70 V
